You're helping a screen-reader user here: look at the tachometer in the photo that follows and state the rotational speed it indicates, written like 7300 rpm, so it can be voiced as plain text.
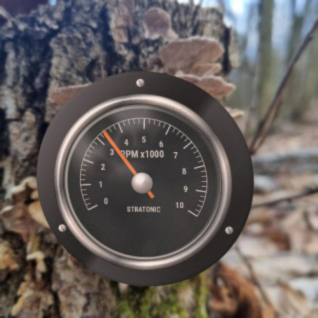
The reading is 3400 rpm
